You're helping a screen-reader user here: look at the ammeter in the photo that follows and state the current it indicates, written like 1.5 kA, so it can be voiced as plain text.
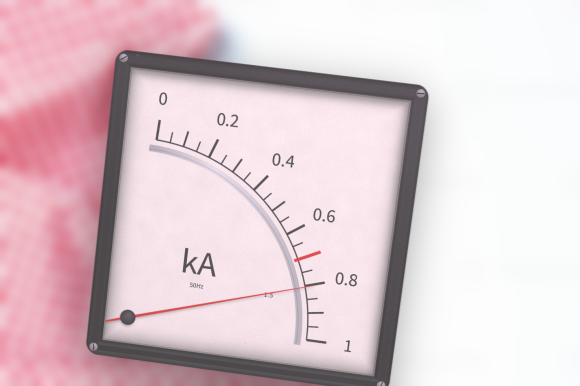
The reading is 0.8 kA
